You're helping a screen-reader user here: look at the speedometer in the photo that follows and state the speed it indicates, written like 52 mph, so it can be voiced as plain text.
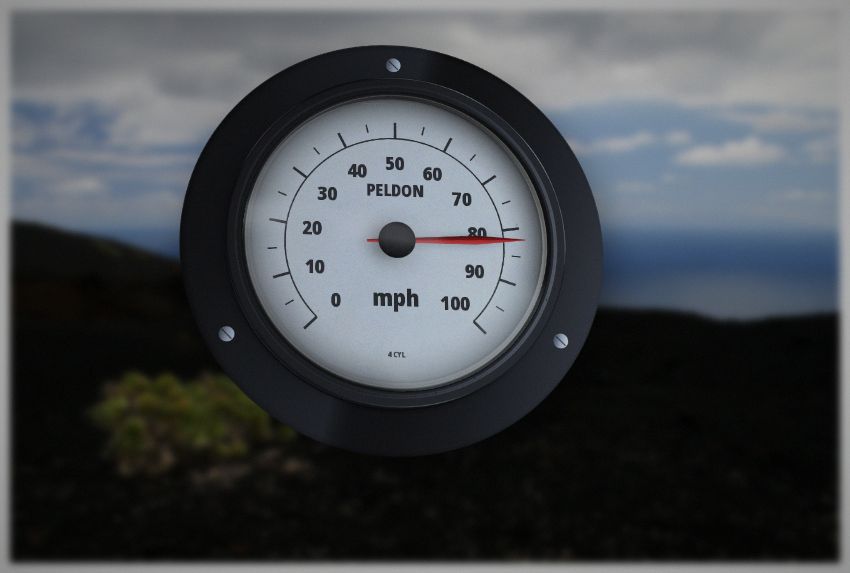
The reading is 82.5 mph
